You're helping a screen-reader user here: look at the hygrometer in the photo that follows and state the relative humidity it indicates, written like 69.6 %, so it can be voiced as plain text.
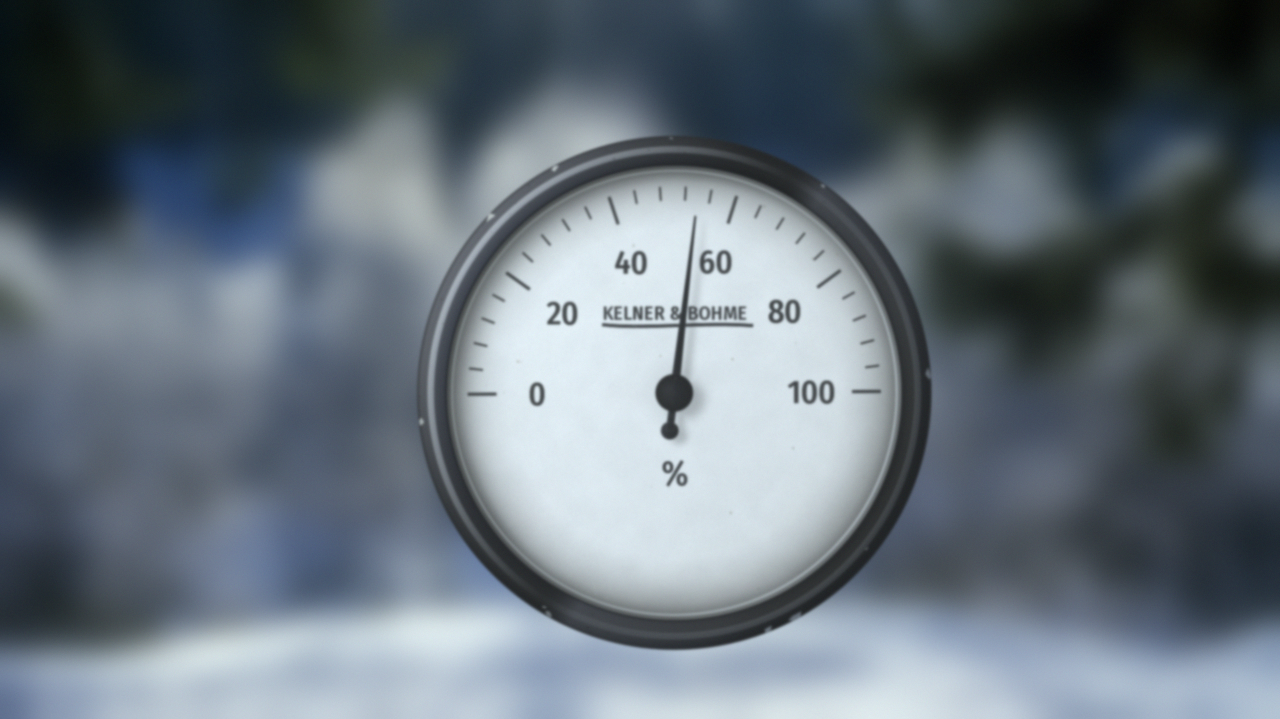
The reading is 54 %
